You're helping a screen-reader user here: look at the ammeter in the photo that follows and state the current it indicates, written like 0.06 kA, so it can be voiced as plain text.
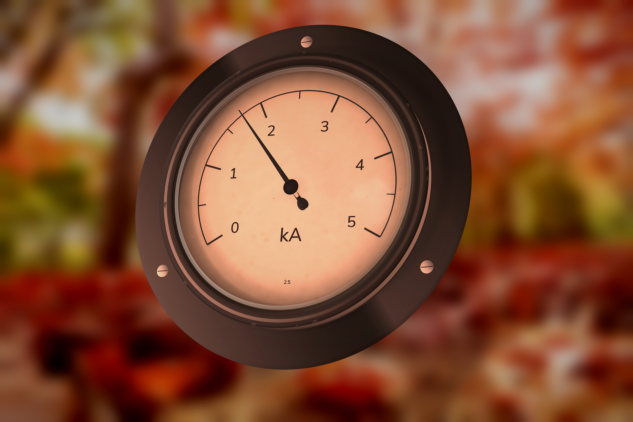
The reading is 1.75 kA
